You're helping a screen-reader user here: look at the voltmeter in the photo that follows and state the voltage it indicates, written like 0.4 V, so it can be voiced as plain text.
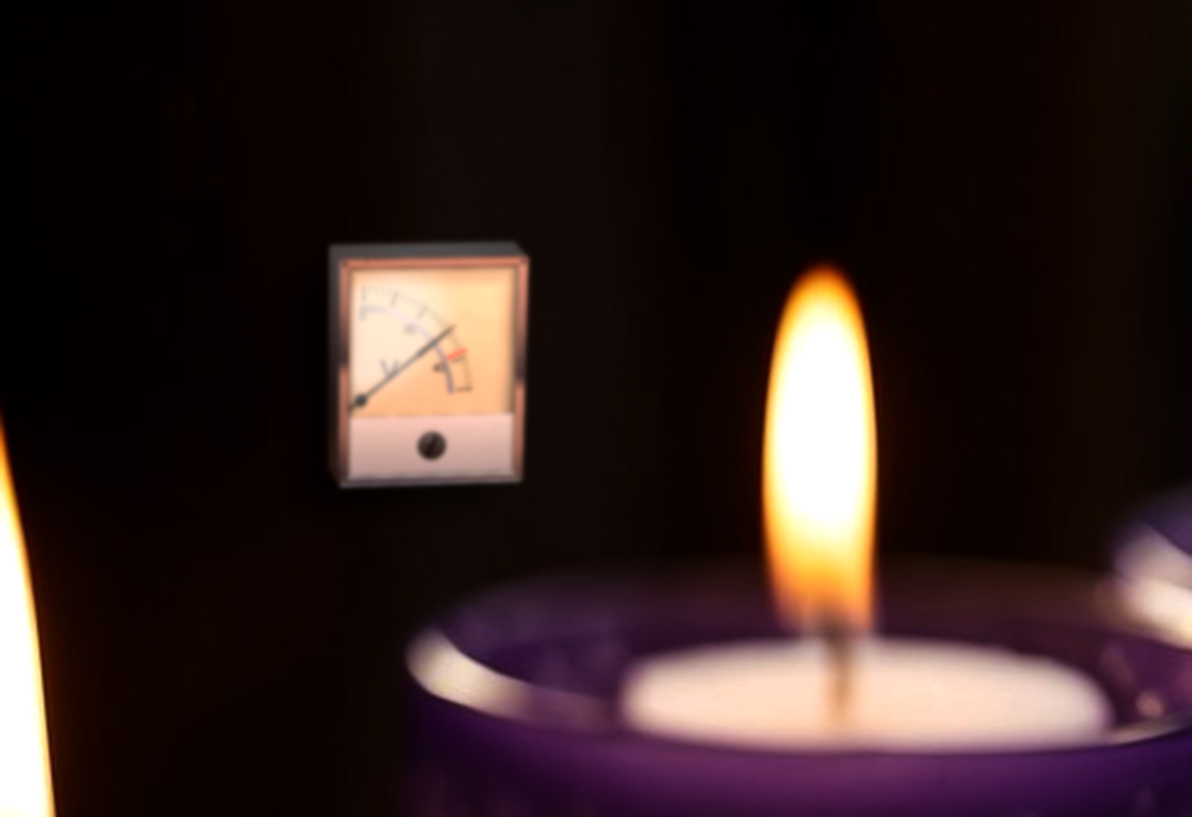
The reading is 30 V
